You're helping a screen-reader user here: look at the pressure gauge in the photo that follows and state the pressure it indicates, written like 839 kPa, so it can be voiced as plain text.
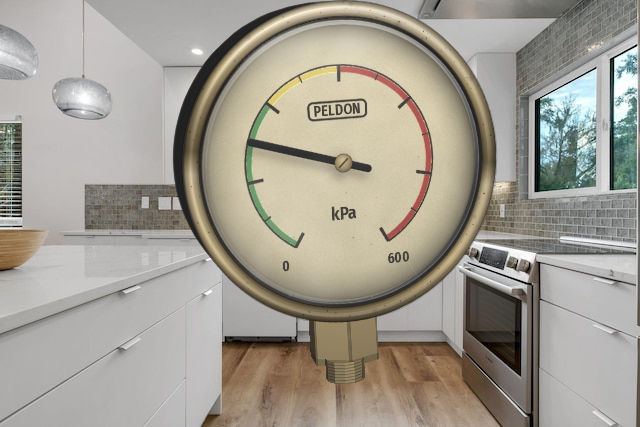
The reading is 150 kPa
